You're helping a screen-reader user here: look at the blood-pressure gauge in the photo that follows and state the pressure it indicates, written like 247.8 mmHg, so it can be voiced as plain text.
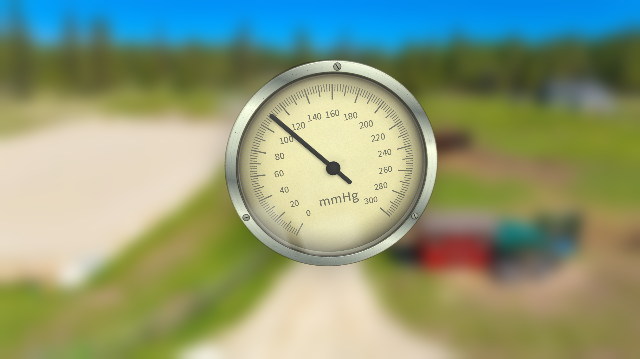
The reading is 110 mmHg
